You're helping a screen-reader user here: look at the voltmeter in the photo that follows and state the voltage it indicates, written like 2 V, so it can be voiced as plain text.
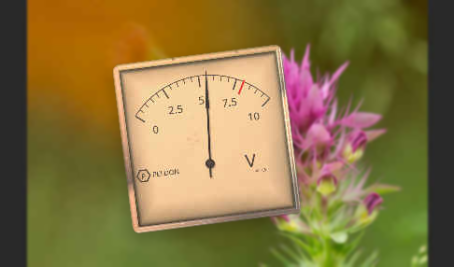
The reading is 5.5 V
